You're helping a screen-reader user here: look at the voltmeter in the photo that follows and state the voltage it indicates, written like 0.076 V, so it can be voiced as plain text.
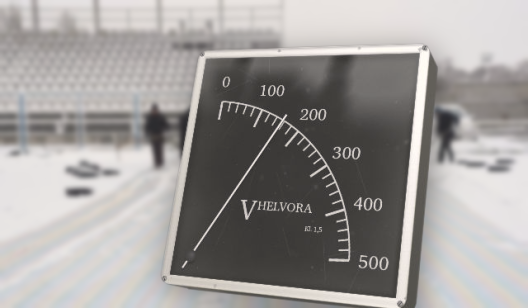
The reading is 160 V
